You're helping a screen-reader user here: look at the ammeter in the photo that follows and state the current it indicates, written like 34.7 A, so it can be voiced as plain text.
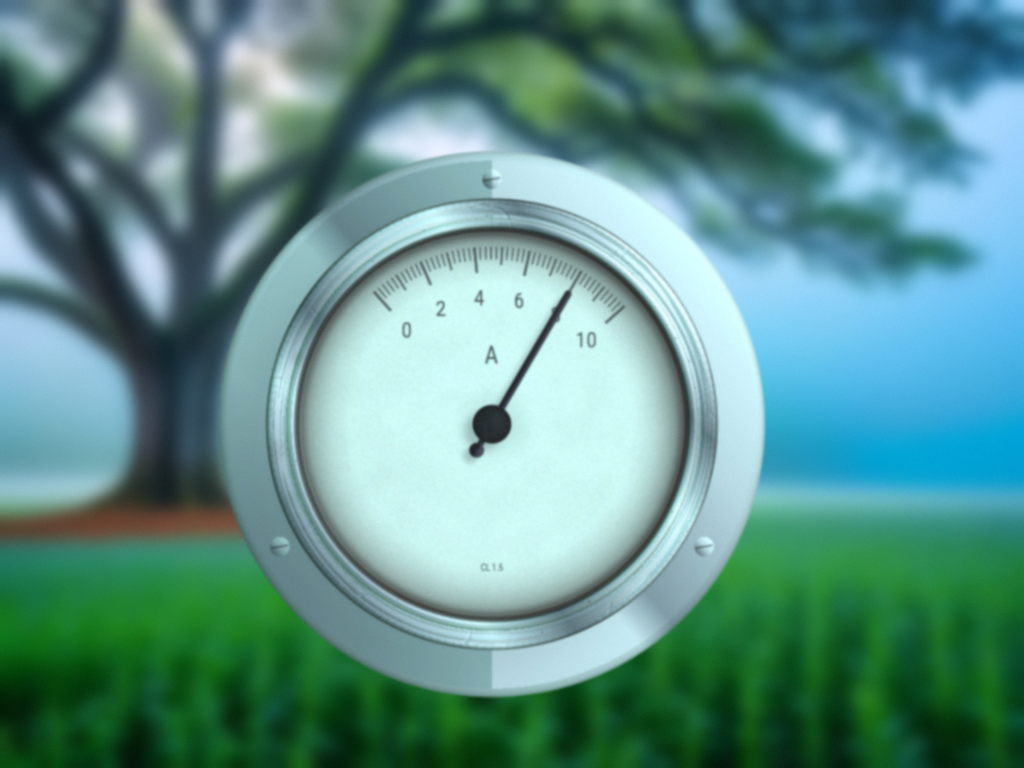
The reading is 8 A
